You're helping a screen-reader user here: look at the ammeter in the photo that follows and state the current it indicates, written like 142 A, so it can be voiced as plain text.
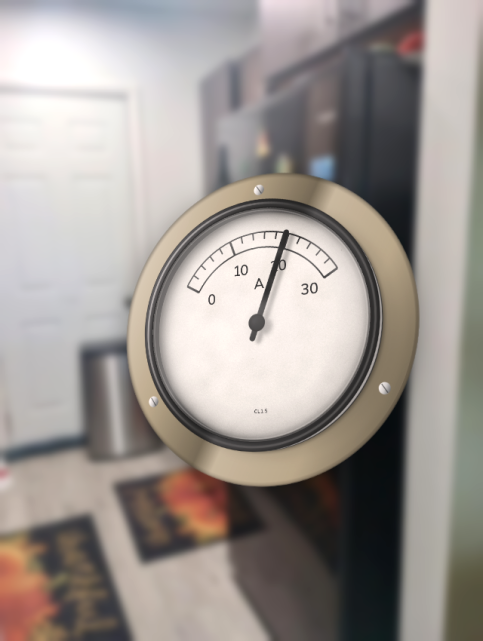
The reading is 20 A
